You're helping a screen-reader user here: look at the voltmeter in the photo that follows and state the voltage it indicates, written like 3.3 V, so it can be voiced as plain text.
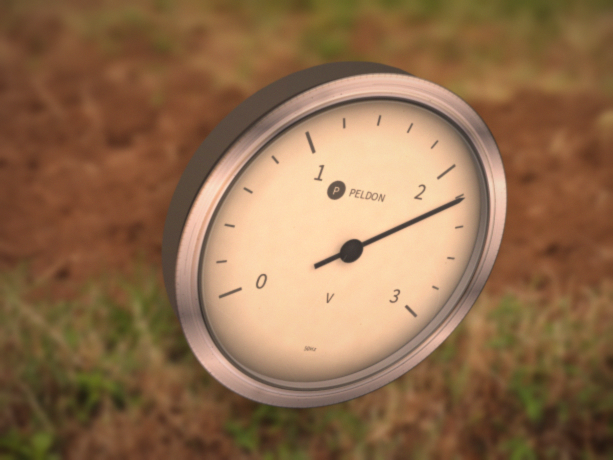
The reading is 2.2 V
